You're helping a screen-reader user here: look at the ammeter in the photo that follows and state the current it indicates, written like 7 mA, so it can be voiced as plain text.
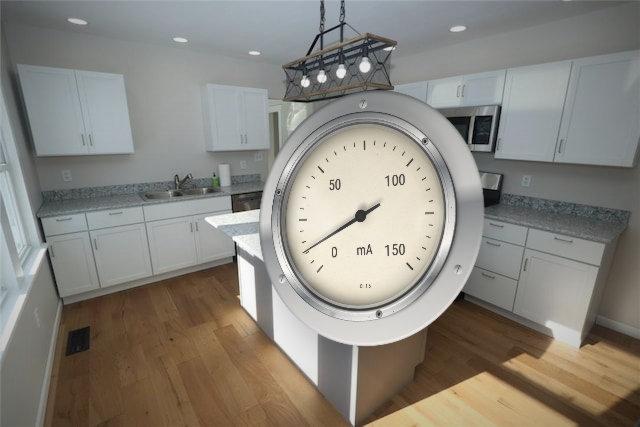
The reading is 10 mA
